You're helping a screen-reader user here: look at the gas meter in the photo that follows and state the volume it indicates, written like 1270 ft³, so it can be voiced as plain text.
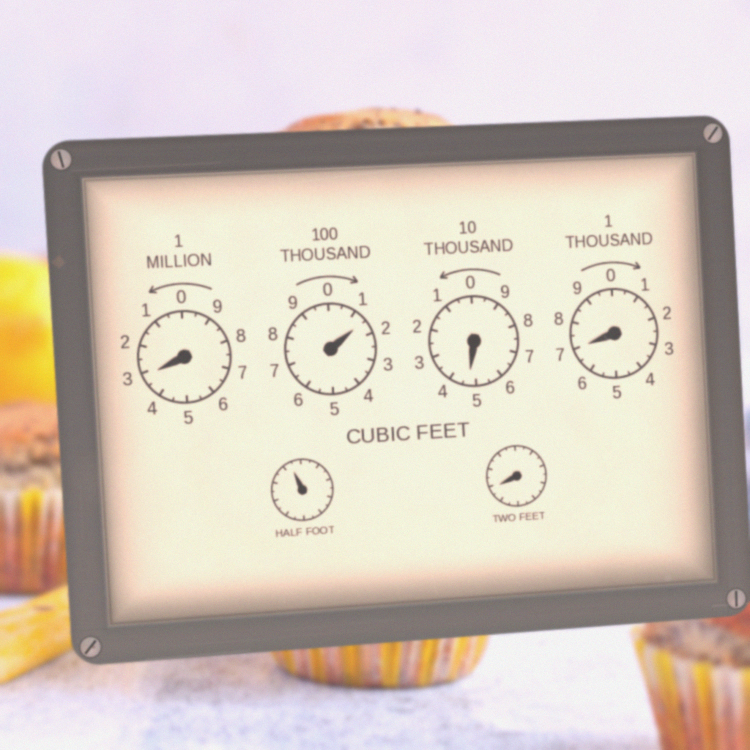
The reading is 314700 ft³
